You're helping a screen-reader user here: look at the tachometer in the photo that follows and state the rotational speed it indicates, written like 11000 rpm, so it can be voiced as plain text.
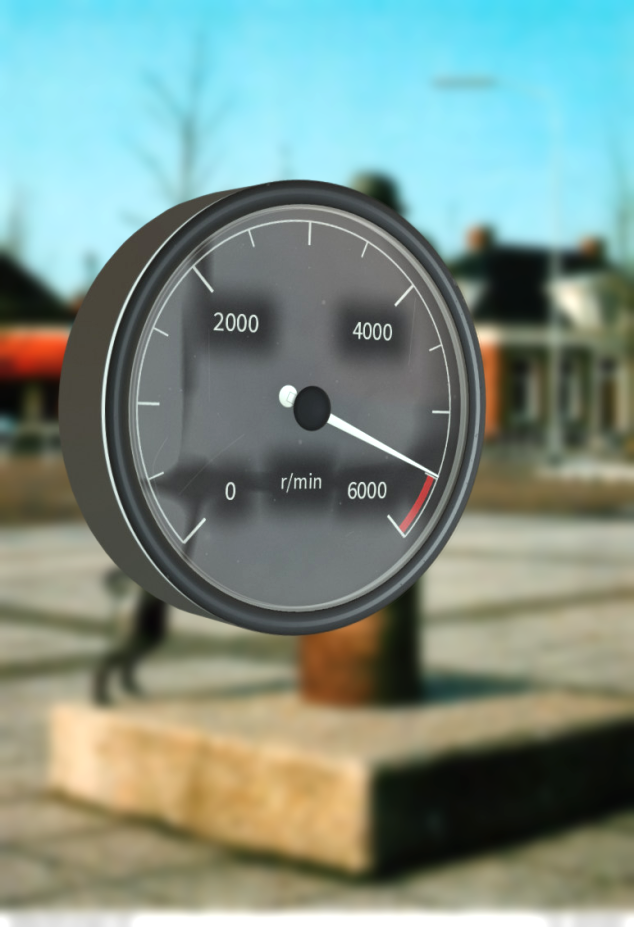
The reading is 5500 rpm
